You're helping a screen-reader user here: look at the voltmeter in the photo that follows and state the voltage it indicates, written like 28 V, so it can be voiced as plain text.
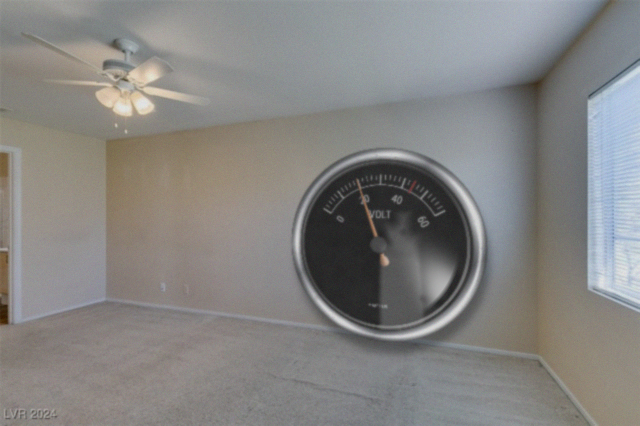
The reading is 20 V
